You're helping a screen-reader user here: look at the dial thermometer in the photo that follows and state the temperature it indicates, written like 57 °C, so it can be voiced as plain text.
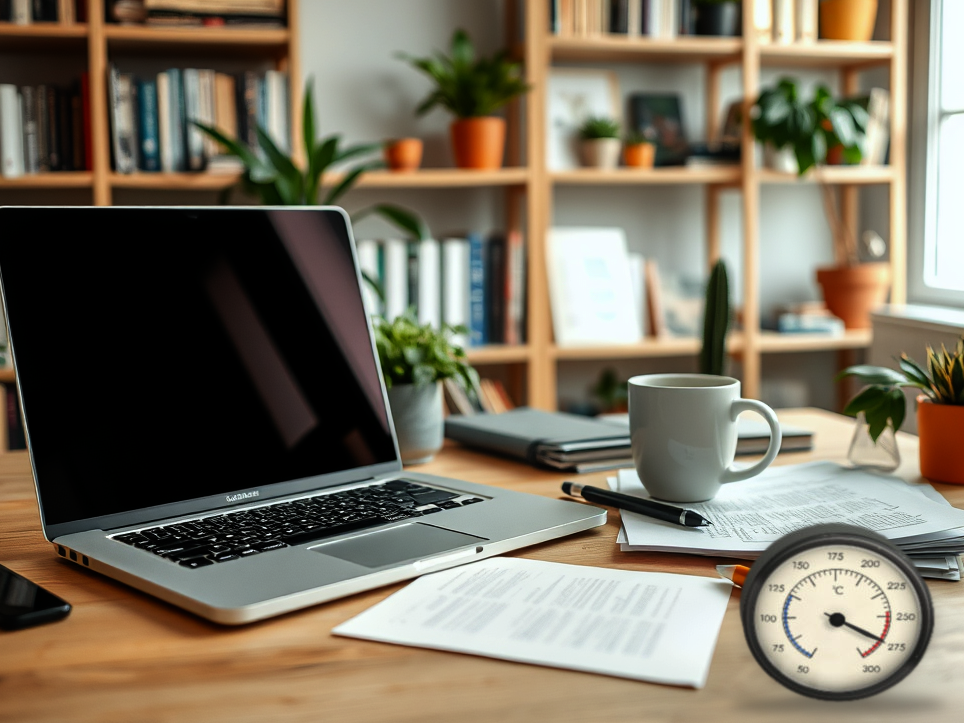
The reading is 275 °C
